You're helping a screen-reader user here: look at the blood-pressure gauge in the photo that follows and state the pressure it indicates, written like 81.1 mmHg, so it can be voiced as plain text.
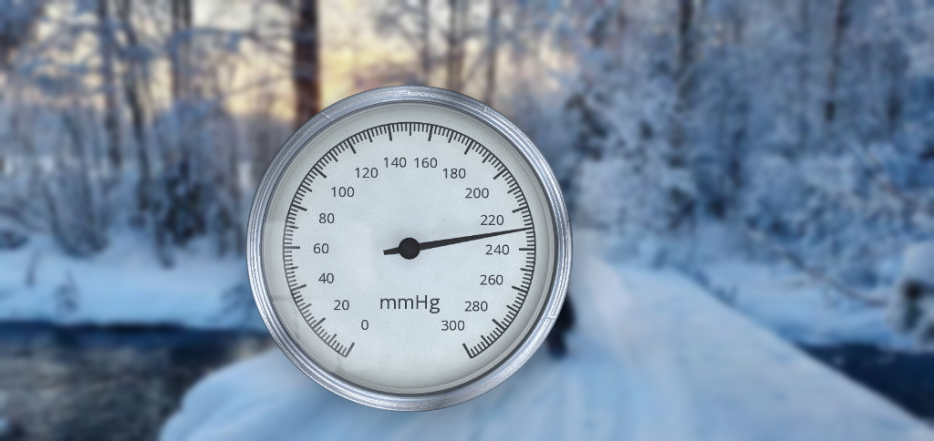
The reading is 230 mmHg
